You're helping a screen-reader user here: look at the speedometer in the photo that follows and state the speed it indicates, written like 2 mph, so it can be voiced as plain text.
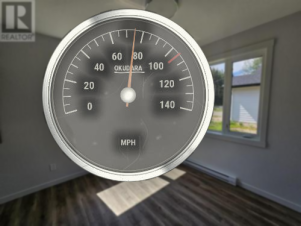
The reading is 75 mph
